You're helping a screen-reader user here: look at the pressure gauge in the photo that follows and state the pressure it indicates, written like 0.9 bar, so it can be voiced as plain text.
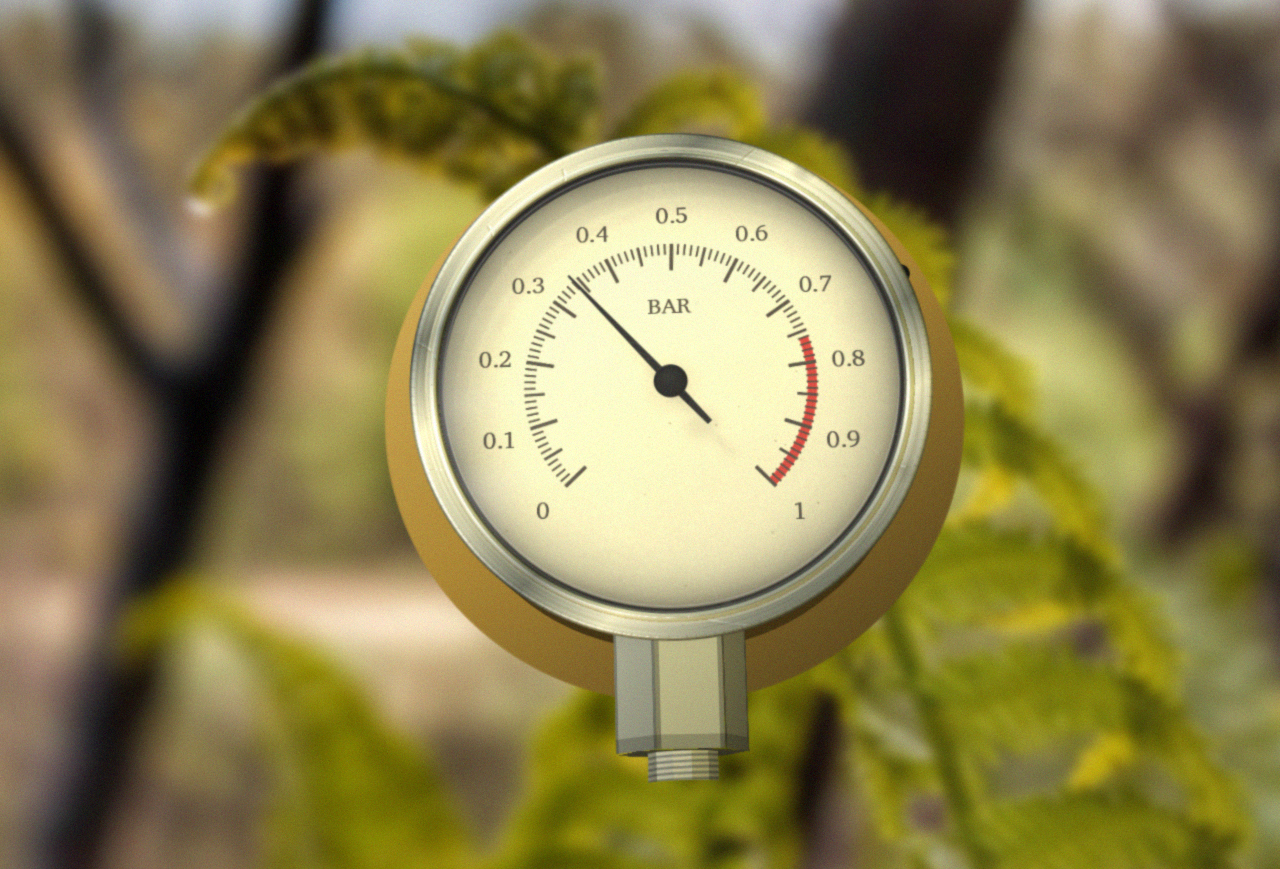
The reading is 0.34 bar
